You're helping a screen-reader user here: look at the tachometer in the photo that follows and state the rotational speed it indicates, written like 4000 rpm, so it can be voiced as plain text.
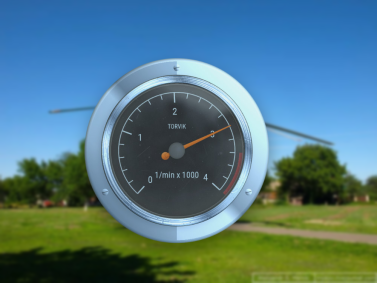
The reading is 3000 rpm
